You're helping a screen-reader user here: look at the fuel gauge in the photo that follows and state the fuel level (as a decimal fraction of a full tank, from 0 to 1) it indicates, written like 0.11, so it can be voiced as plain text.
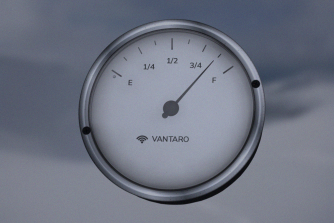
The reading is 0.875
